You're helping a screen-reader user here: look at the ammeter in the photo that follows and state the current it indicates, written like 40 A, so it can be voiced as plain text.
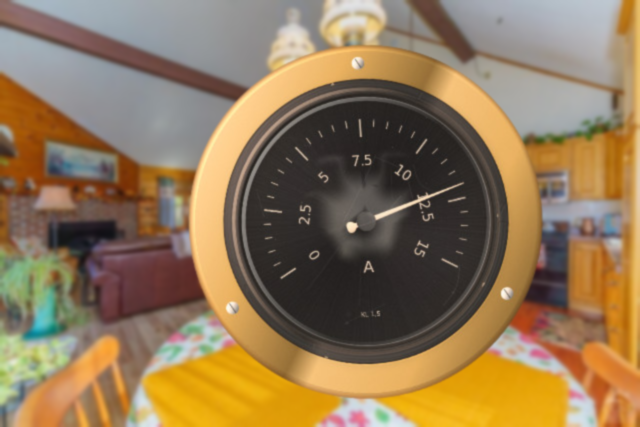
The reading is 12 A
